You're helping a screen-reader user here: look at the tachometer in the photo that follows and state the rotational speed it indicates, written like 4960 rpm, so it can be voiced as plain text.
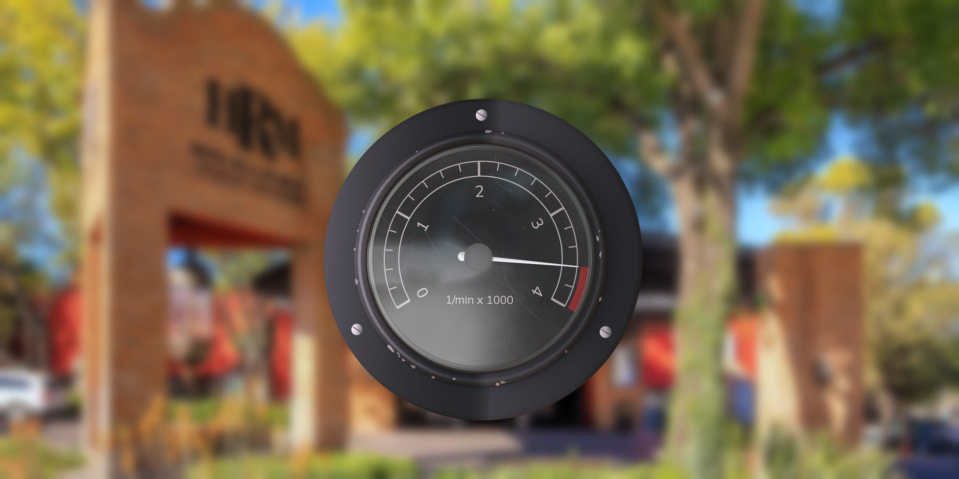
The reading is 3600 rpm
